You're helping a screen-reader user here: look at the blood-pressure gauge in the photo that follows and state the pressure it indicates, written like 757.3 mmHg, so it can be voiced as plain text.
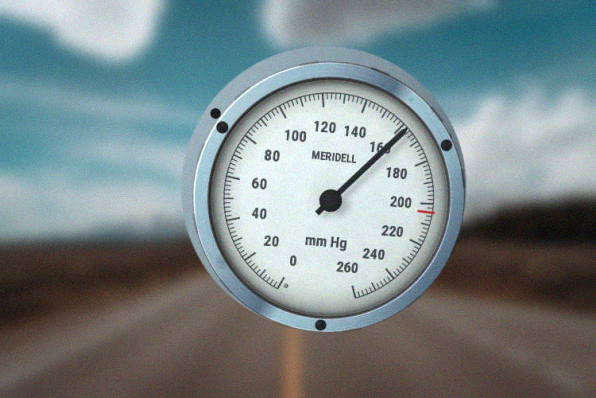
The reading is 162 mmHg
